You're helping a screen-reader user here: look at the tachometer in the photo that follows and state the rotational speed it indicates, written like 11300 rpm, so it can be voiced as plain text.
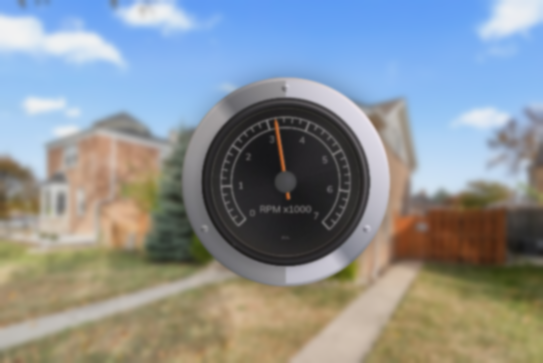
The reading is 3200 rpm
